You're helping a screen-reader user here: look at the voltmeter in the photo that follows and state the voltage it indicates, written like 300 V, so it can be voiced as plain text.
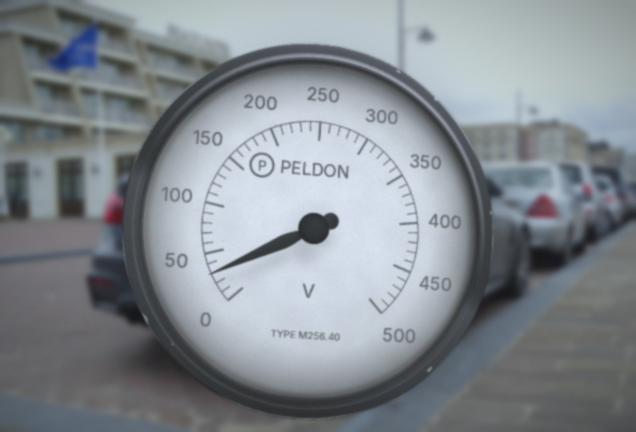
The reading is 30 V
